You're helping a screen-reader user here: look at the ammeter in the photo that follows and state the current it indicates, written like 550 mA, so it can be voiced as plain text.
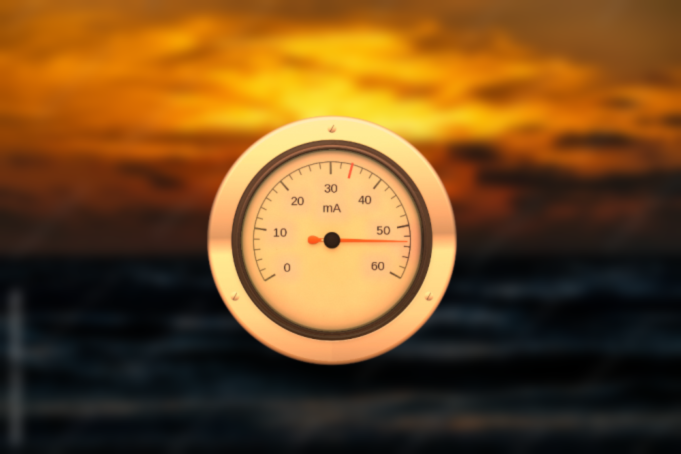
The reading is 53 mA
